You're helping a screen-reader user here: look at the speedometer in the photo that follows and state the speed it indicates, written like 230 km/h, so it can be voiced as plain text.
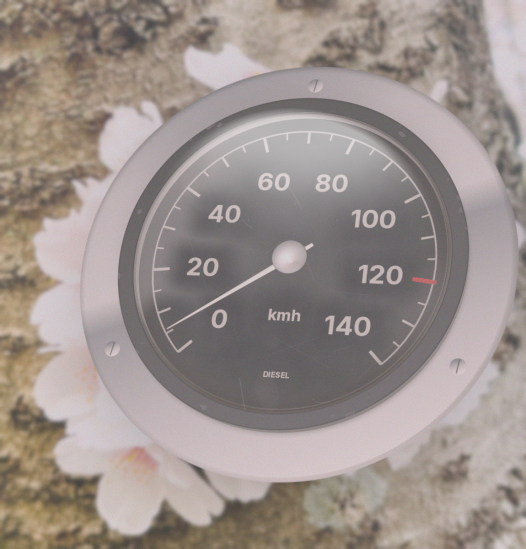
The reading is 5 km/h
